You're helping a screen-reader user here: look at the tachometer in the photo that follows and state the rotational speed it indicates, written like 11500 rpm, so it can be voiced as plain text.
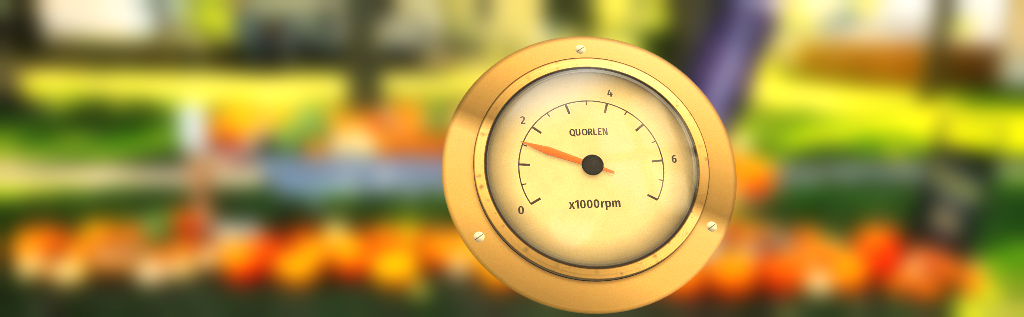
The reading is 1500 rpm
